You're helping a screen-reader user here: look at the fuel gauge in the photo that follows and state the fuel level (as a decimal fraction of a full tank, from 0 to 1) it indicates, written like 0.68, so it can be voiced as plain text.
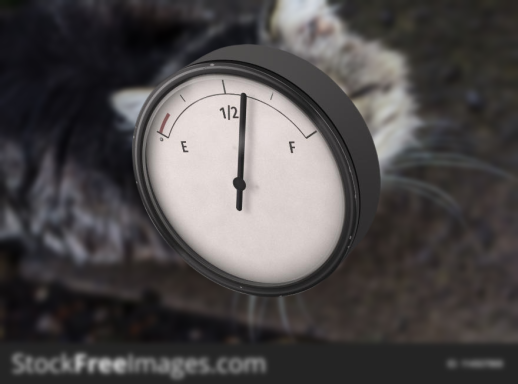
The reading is 0.625
